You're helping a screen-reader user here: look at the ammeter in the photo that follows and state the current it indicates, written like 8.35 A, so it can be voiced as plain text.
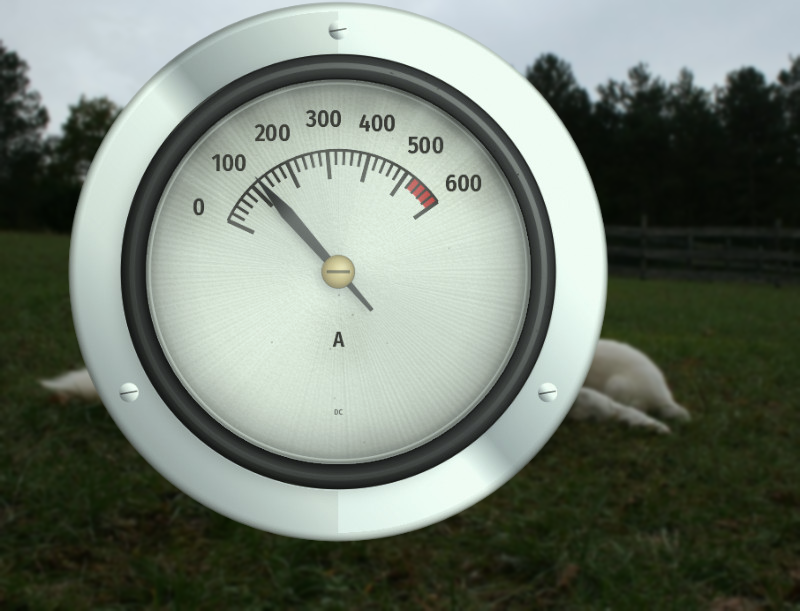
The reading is 120 A
